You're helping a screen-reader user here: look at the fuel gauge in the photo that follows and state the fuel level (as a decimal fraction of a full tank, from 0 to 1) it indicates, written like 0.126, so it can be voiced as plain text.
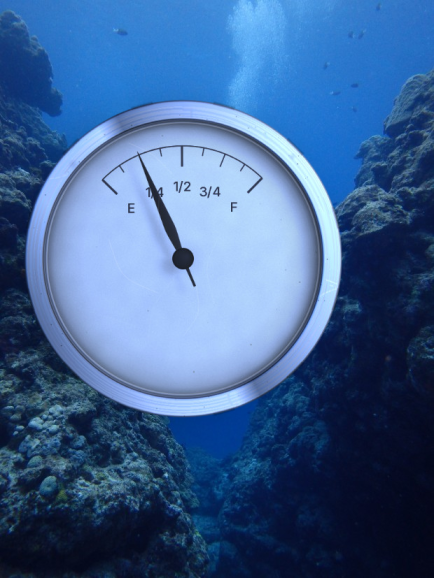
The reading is 0.25
